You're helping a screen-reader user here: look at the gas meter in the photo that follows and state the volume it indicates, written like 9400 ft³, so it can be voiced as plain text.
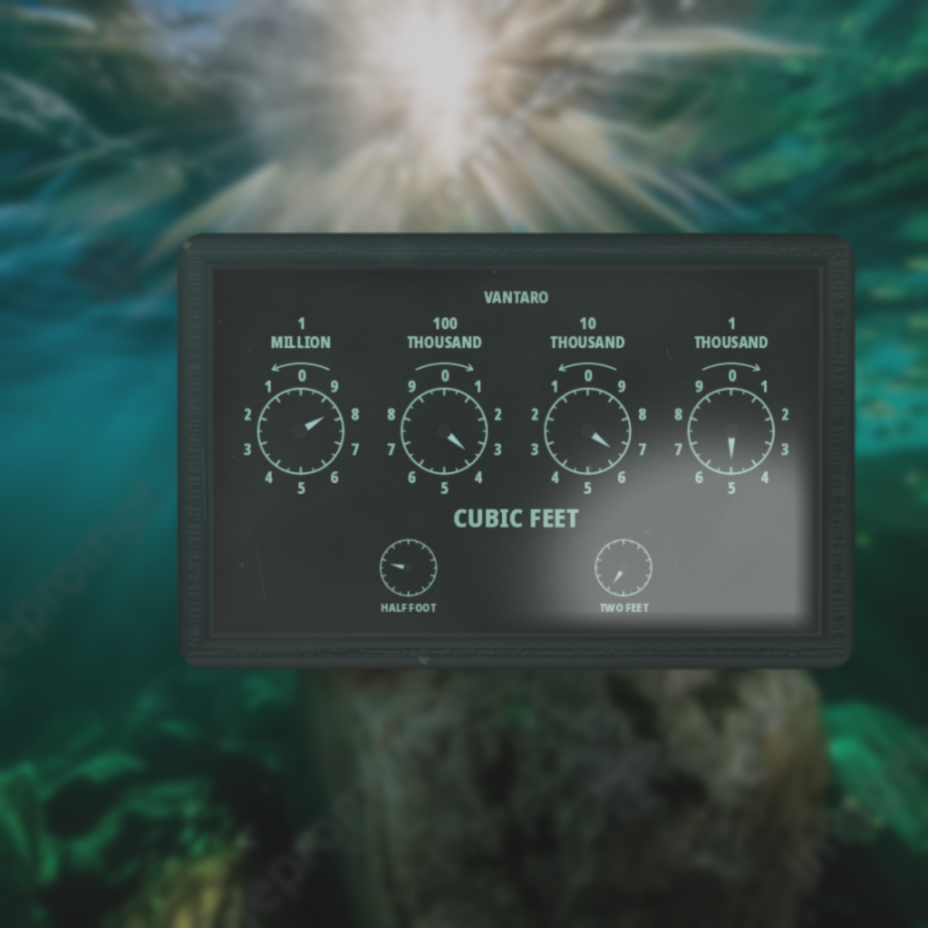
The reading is 836500 ft³
